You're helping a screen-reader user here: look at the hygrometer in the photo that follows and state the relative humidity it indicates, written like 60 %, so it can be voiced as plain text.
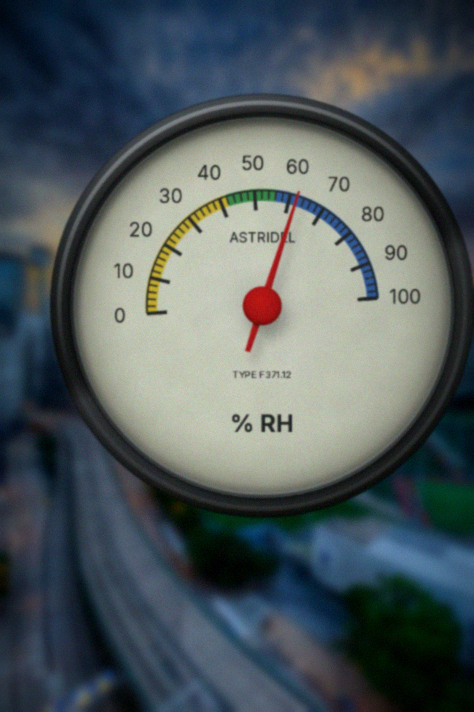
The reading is 62 %
